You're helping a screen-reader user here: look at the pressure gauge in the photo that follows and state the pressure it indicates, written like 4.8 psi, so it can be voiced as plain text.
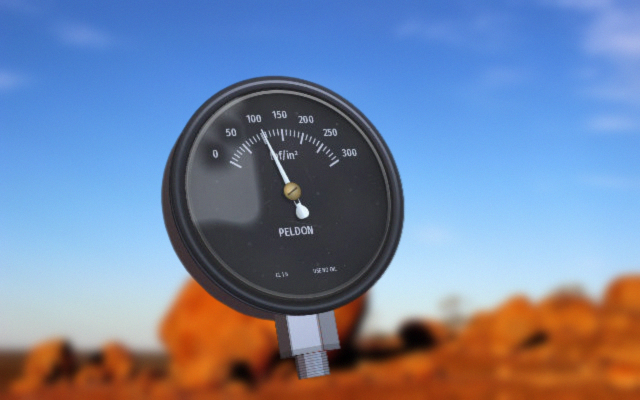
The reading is 100 psi
